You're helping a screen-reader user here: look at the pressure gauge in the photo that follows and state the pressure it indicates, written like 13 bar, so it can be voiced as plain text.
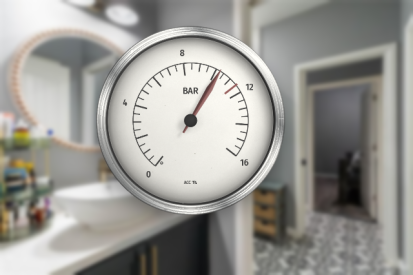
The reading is 10.25 bar
